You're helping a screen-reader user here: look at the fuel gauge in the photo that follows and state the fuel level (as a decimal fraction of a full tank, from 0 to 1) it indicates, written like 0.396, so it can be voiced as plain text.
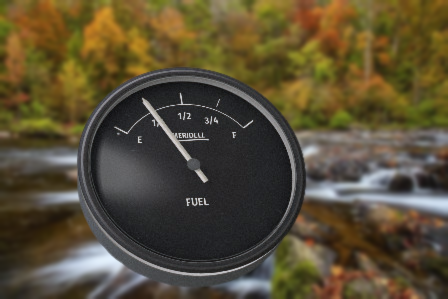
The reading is 0.25
